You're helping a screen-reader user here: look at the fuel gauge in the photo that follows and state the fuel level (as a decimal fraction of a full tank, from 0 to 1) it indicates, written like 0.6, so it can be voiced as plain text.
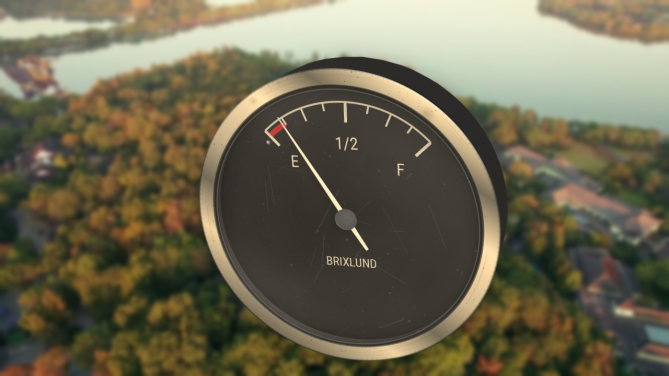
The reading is 0.125
